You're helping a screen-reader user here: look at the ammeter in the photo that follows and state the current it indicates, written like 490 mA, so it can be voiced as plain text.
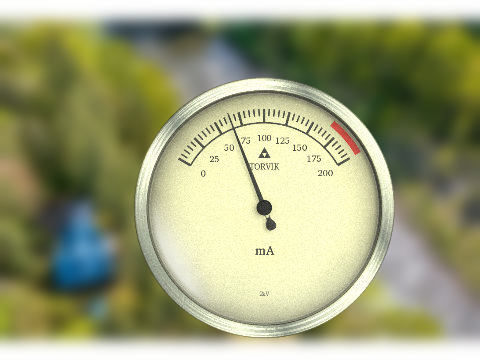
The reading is 65 mA
